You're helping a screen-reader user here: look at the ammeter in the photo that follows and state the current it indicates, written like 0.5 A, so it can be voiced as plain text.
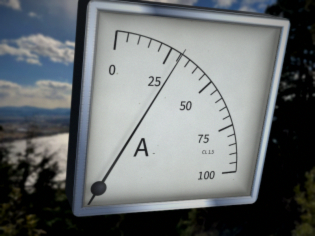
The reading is 30 A
